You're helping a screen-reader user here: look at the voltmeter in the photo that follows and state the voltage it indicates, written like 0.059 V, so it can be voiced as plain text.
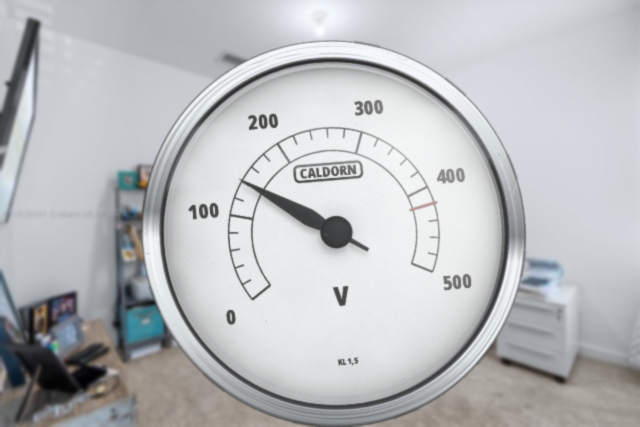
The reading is 140 V
